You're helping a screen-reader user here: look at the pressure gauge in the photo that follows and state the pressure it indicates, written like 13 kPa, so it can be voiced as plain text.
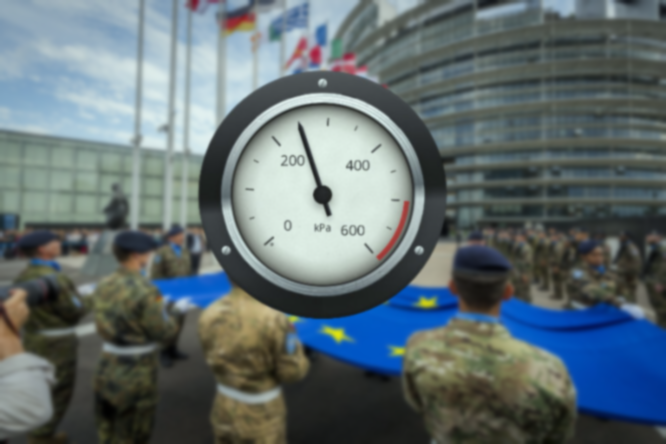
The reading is 250 kPa
